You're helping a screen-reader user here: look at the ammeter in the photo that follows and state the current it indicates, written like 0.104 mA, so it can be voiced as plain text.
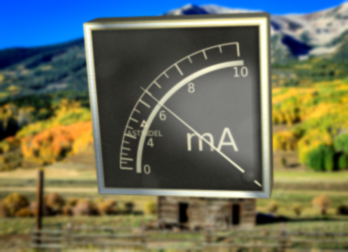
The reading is 6.5 mA
